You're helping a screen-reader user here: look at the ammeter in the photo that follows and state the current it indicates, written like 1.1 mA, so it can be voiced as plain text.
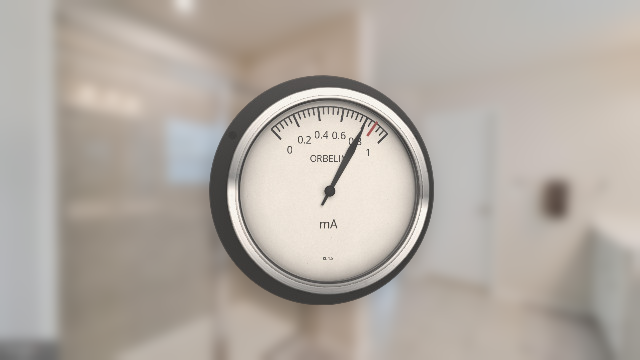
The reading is 0.8 mA
